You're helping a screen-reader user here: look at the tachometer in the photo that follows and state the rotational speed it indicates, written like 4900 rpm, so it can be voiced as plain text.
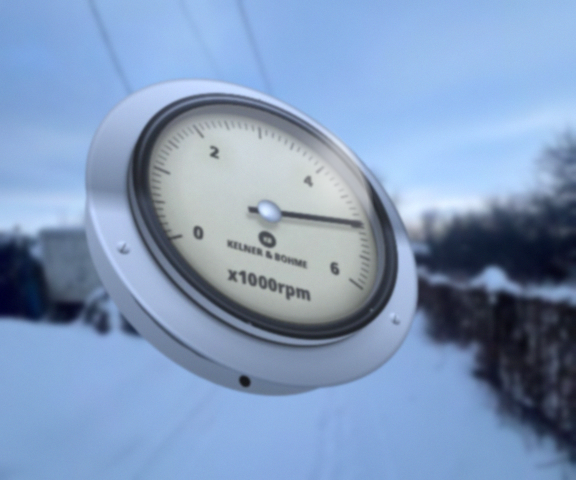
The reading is 5000 rpm
